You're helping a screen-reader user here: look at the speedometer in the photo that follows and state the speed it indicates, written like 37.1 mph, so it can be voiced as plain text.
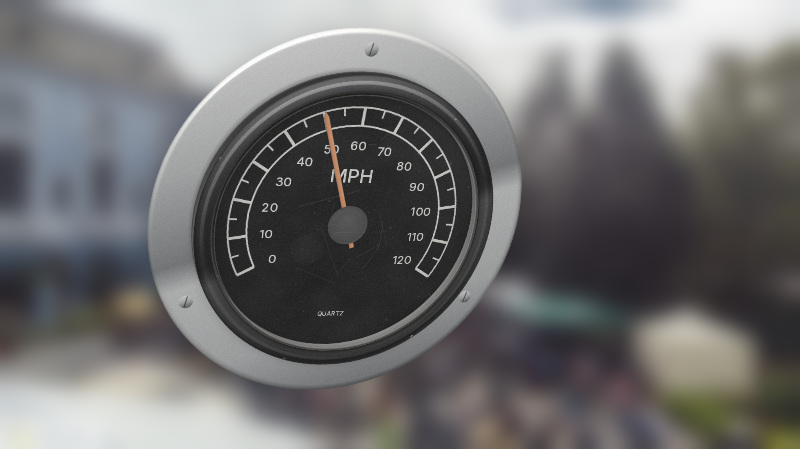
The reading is 50 mph
